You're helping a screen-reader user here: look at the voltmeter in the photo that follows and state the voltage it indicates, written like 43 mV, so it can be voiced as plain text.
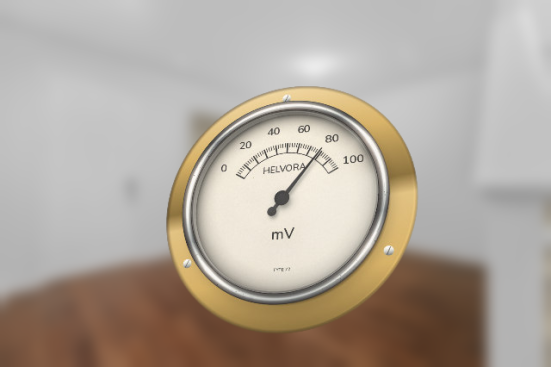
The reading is 80 mV
